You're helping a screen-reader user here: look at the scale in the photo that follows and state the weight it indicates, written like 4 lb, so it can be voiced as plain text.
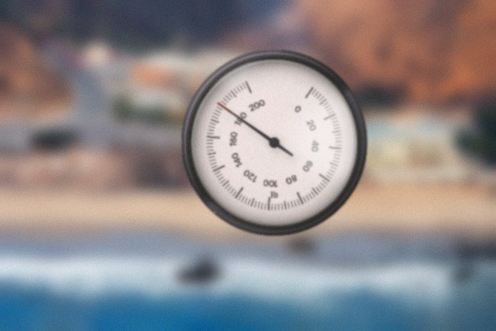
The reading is 180 lb
